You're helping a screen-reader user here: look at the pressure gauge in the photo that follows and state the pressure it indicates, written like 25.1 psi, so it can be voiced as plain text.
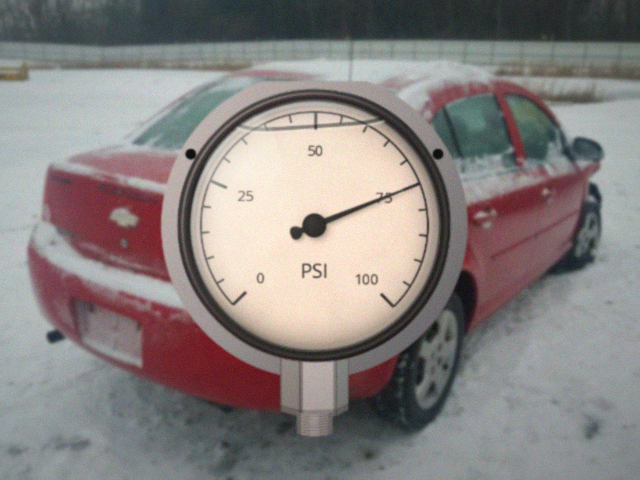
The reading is 75 psi
